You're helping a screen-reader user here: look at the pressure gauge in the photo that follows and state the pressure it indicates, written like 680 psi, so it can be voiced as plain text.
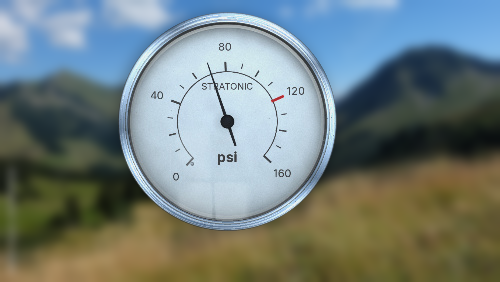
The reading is 70 psi
